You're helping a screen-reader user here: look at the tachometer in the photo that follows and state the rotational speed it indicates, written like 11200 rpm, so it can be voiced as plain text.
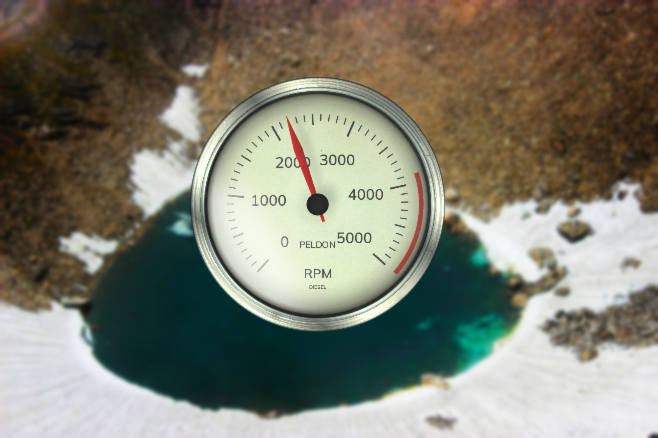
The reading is 2200 rpm
